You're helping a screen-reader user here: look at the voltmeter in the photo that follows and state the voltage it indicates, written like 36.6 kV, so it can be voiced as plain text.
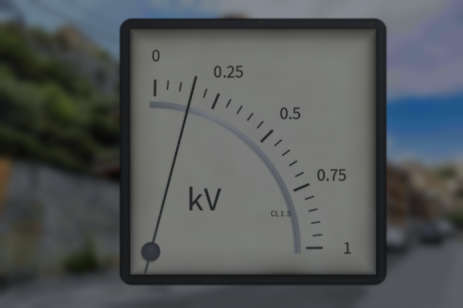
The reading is 0.15 kV
